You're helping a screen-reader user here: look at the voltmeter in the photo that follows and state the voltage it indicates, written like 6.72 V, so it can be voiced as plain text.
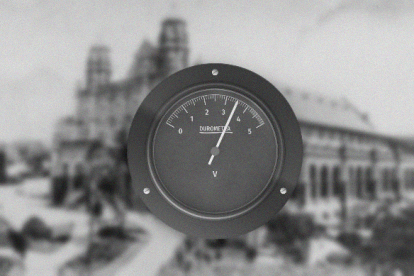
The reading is 3.5 V
